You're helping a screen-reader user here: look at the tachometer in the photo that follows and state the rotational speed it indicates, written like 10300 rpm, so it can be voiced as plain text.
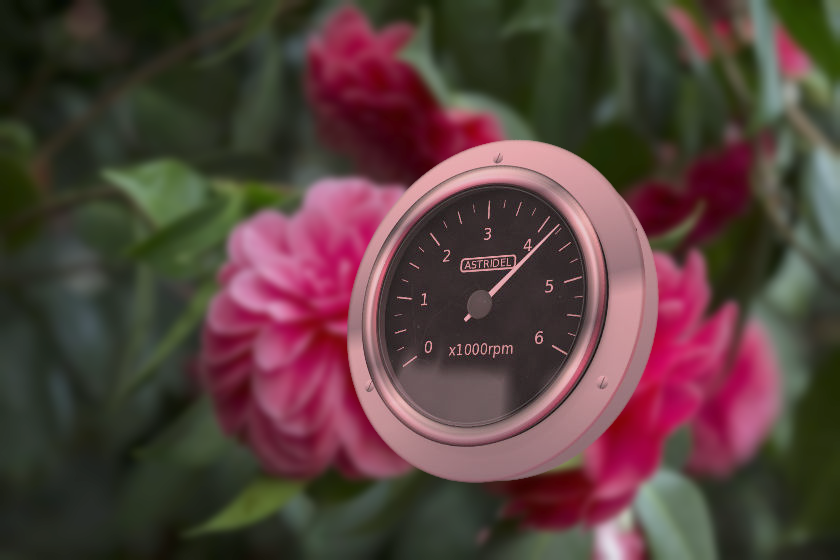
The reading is 4250 rpm
